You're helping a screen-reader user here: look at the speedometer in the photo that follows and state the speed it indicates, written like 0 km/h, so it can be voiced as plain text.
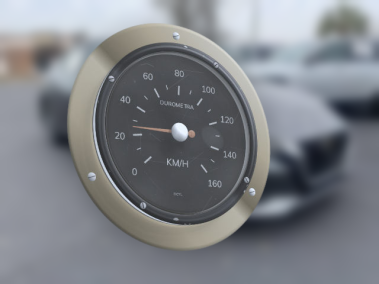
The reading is 25 km/h
